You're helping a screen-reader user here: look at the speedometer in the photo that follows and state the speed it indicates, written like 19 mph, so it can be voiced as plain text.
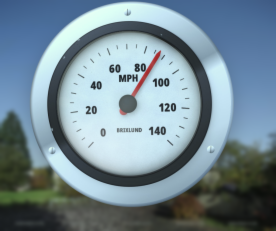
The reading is 87.5 mph
